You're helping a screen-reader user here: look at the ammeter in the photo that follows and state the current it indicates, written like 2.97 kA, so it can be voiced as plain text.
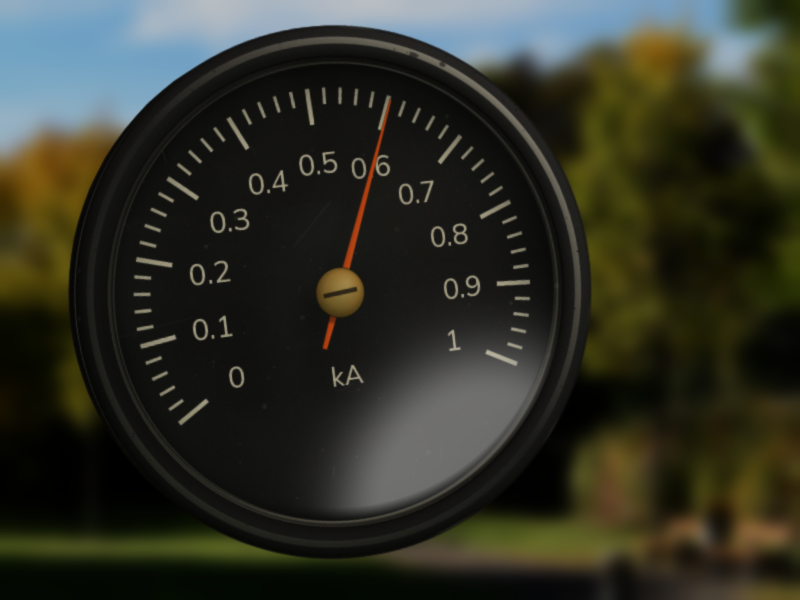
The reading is 0.6 kA
